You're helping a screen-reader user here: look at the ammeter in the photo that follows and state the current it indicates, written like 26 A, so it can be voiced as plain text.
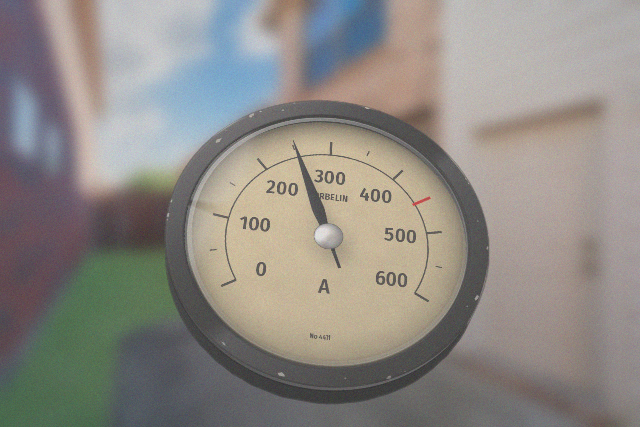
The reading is 250 A
